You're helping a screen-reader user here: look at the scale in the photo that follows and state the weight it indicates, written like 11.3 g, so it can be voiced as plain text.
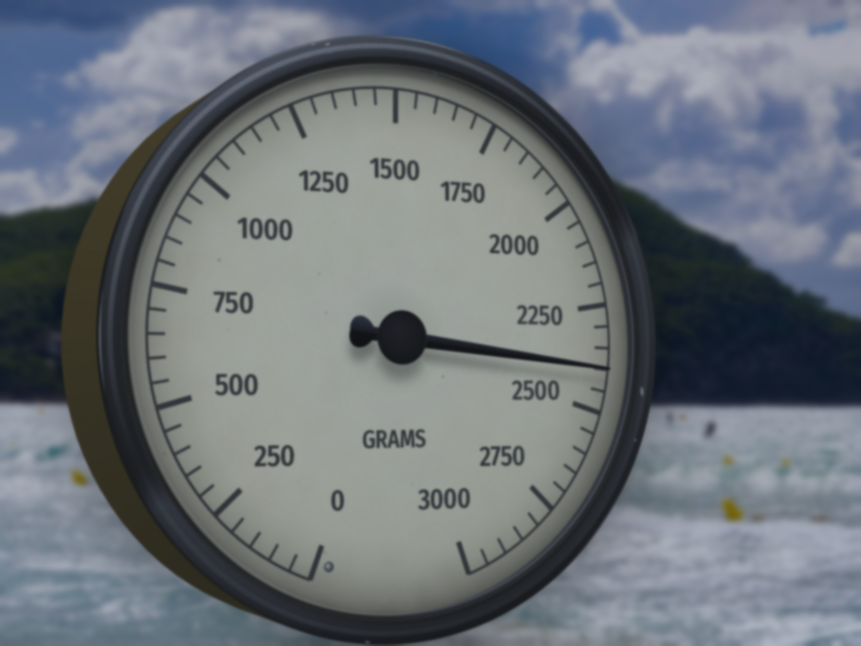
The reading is 2400 g
